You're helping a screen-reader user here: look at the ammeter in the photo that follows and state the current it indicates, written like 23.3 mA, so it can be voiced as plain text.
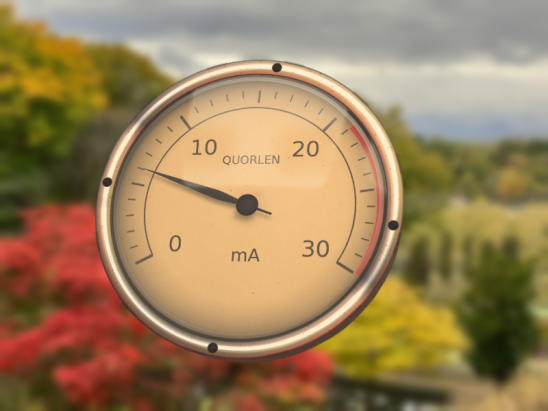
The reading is 6 mA
